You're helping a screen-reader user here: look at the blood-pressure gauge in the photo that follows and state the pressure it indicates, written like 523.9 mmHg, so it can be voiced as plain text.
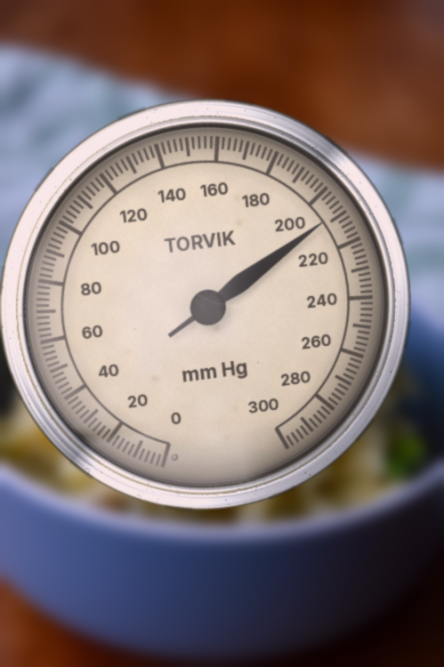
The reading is 208 mmHg
